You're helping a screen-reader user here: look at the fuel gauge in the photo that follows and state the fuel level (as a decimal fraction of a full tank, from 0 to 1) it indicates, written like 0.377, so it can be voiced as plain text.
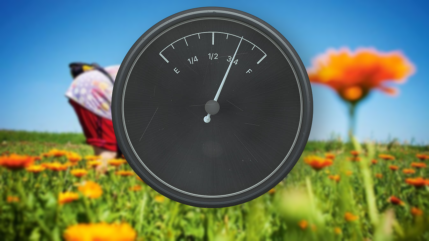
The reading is 0.75
